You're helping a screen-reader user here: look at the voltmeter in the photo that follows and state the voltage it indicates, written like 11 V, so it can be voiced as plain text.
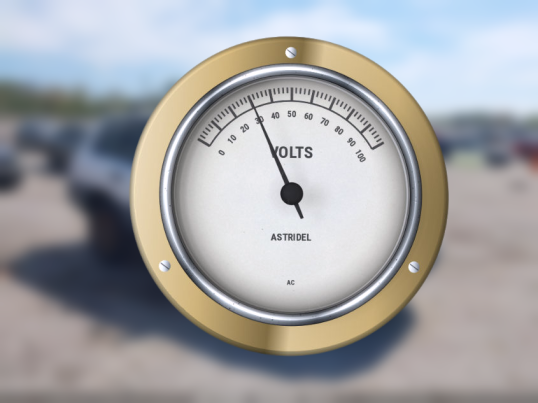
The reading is 30 V
